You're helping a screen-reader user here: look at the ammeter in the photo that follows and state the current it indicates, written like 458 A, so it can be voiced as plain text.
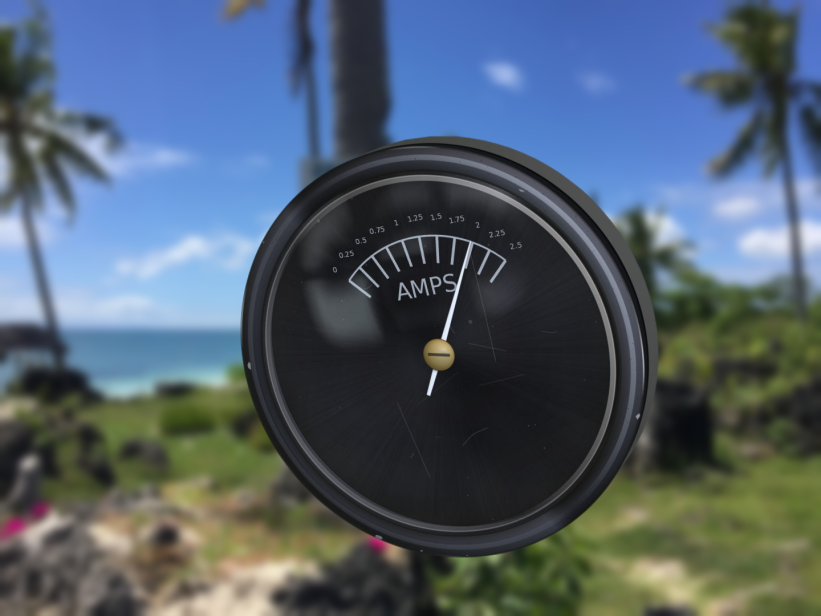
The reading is 2 A
